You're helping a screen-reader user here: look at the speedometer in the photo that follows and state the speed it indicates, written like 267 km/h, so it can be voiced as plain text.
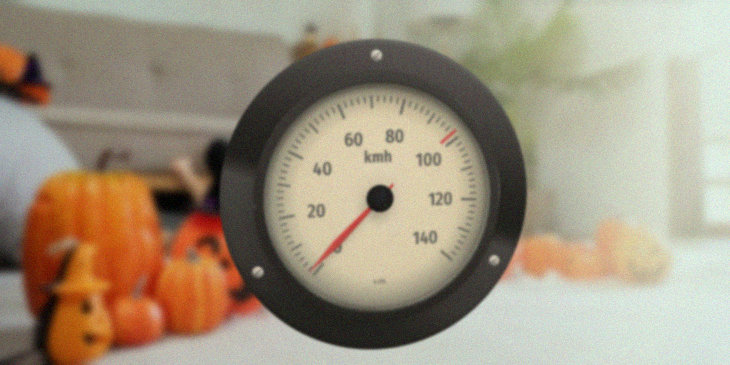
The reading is 2 km/h
